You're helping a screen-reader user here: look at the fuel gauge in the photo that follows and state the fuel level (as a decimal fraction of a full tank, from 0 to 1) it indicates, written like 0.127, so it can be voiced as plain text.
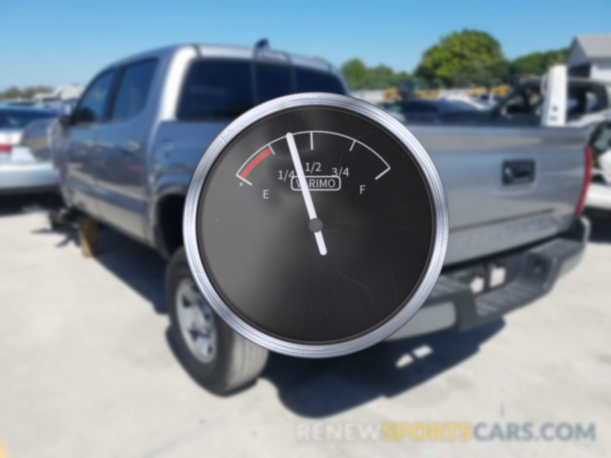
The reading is 0.375
